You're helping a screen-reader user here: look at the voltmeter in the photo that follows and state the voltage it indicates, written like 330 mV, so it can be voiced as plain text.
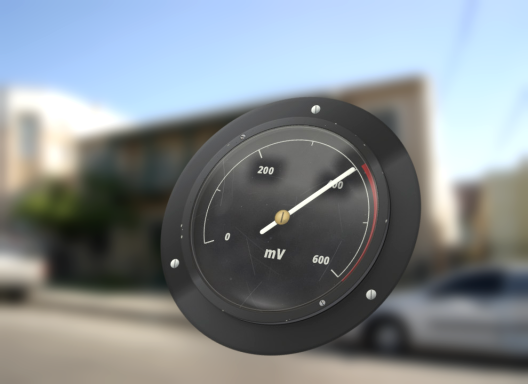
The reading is 400 mV
